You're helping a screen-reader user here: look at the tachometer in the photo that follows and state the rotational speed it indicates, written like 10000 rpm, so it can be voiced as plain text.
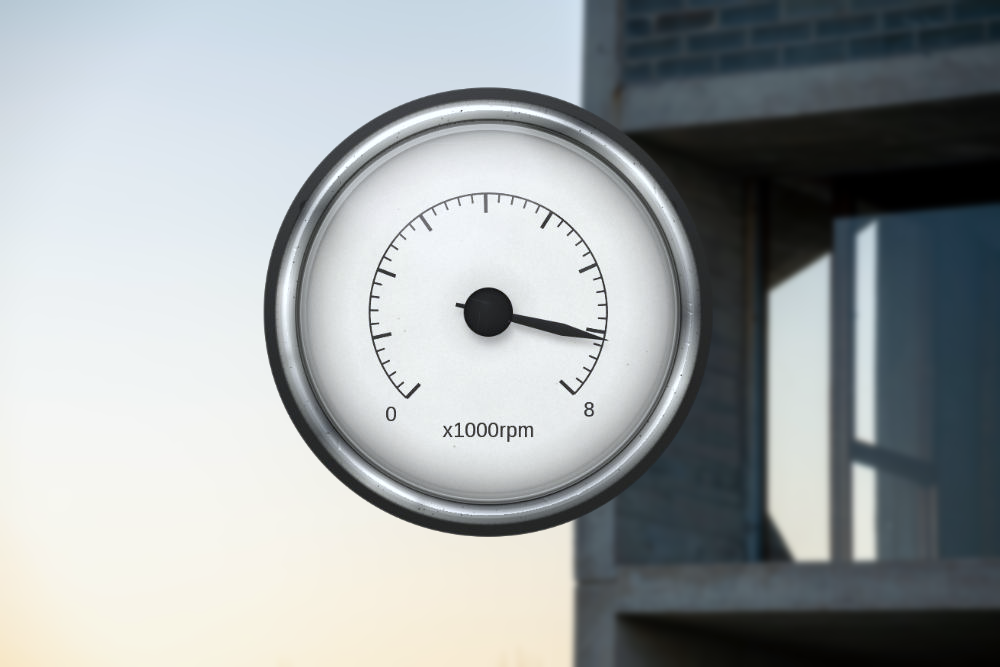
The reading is 7100 rpm
